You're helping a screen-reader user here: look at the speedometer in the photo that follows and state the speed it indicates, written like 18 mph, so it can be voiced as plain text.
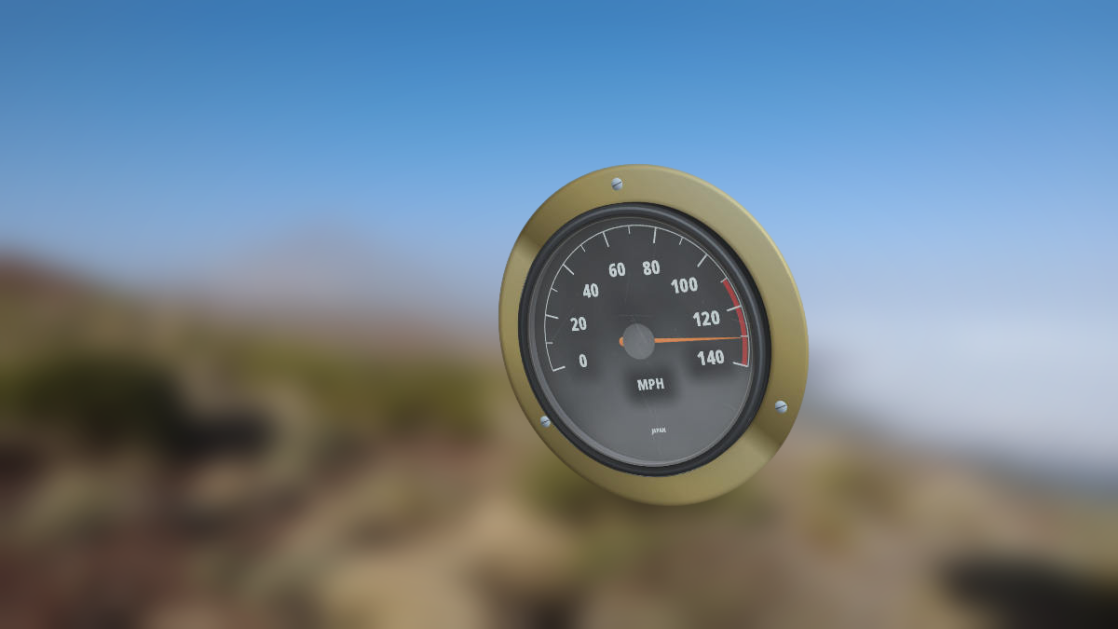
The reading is 130 mph
